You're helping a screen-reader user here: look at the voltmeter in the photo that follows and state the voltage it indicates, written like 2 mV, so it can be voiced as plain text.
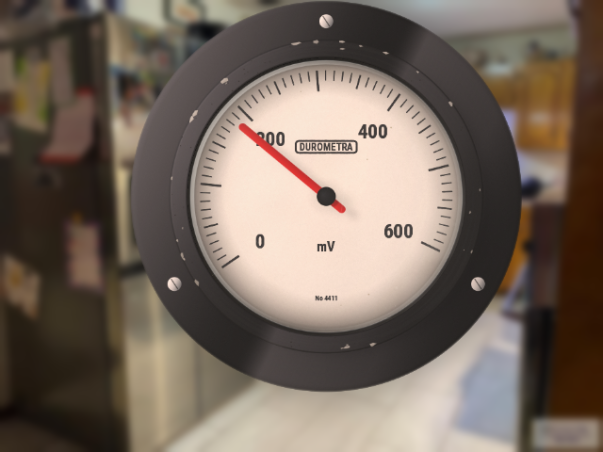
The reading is 185 mV
